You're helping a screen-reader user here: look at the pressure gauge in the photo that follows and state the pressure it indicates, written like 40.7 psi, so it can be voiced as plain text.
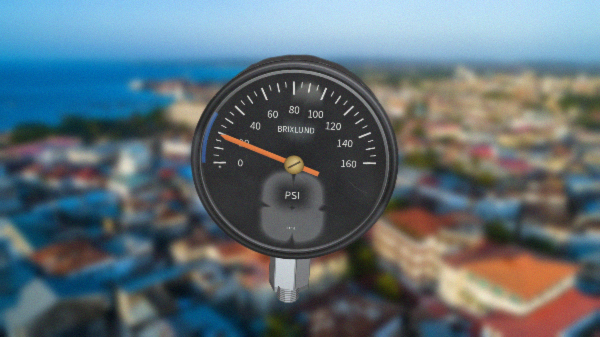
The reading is 20 psi
